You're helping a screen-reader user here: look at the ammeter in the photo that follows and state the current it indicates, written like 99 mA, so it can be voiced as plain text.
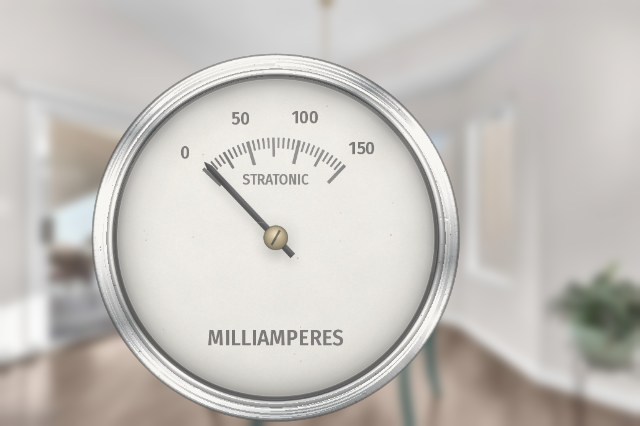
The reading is 5 mA
